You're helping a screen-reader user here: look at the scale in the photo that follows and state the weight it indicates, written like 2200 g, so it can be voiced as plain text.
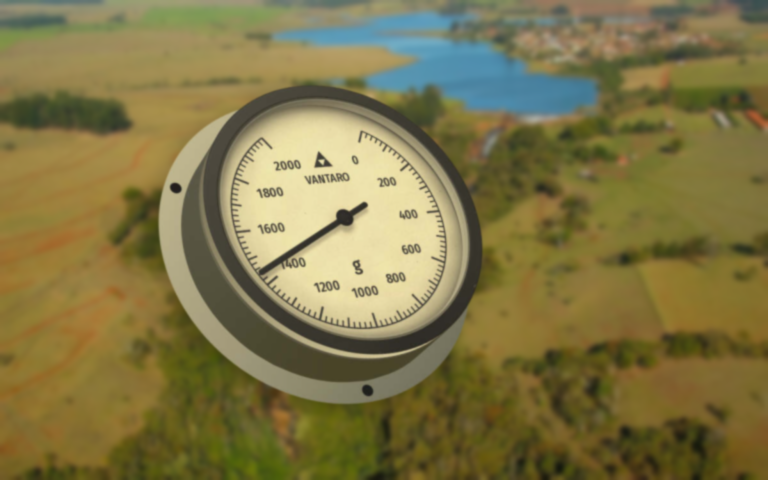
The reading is 1440 g
